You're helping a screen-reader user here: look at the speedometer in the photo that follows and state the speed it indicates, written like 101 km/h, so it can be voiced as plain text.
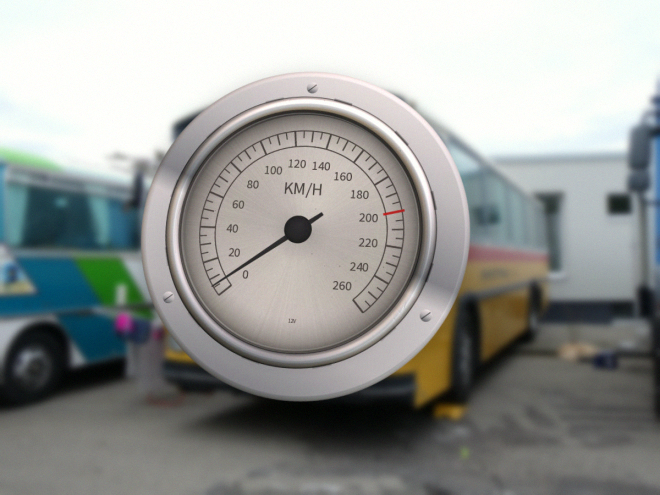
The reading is 5 km/h
